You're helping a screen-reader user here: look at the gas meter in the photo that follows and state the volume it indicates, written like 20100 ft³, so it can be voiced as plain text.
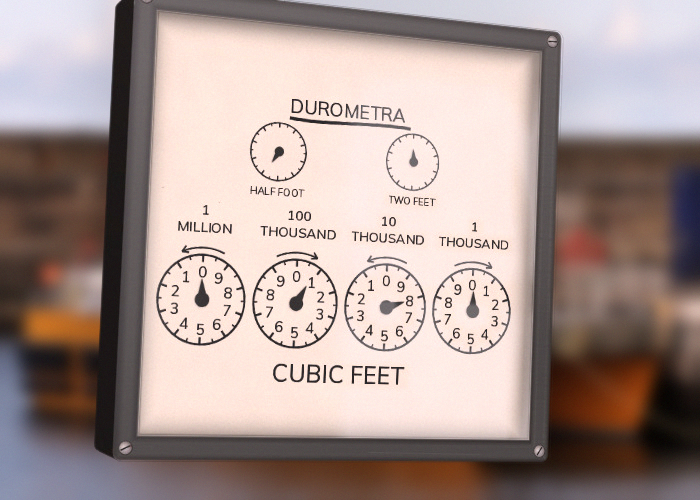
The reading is 8000 ft³
